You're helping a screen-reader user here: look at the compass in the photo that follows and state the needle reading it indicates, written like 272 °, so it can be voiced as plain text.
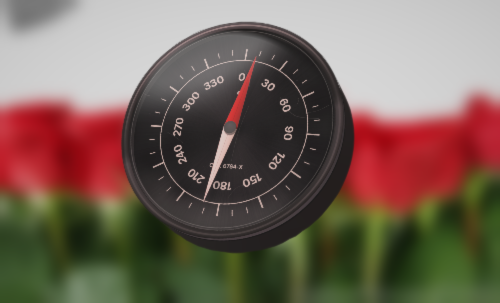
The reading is 10 °
